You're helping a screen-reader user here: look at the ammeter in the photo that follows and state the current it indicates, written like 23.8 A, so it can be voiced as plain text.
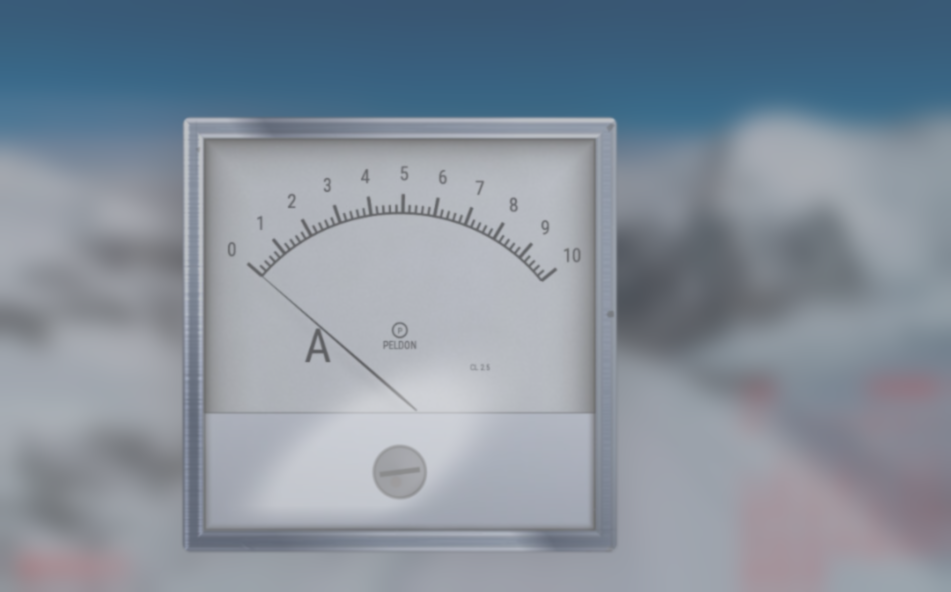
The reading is 0 A
